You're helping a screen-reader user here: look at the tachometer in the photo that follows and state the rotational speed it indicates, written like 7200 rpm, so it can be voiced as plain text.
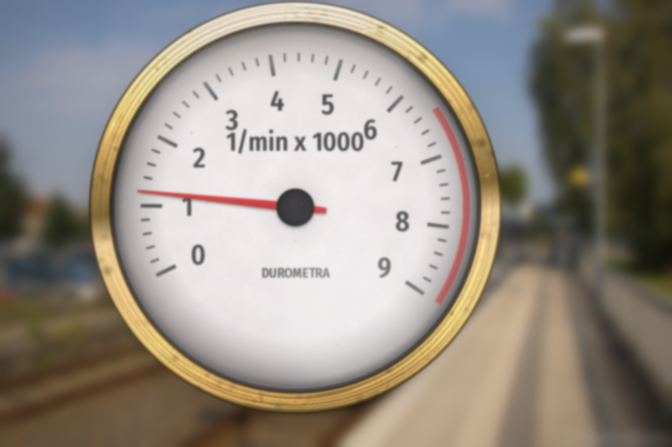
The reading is 1200 rpm
